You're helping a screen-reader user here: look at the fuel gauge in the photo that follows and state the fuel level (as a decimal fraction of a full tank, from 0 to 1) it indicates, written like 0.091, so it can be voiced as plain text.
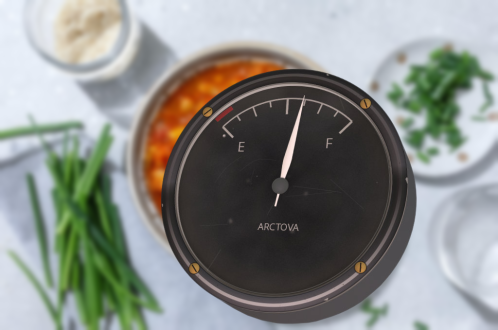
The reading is 0.625
